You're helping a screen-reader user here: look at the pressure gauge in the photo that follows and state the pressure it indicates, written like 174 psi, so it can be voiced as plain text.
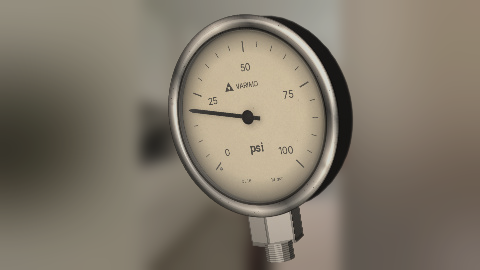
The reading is 20 psi
